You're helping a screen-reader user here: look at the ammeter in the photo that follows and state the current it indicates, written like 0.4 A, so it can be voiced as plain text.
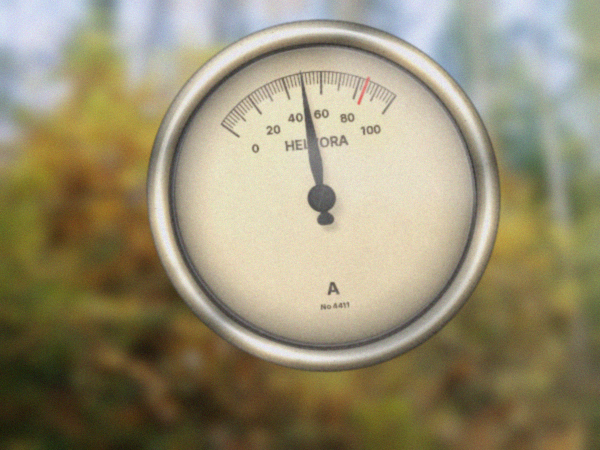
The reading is 50 A
